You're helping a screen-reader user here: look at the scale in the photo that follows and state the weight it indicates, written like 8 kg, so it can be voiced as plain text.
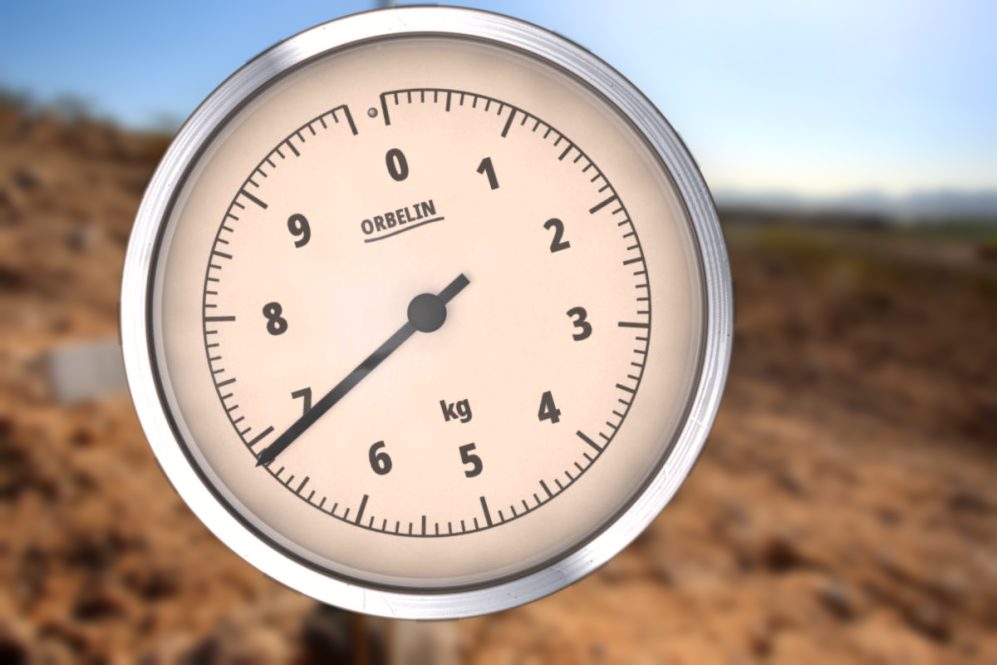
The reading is 6.85 kg
